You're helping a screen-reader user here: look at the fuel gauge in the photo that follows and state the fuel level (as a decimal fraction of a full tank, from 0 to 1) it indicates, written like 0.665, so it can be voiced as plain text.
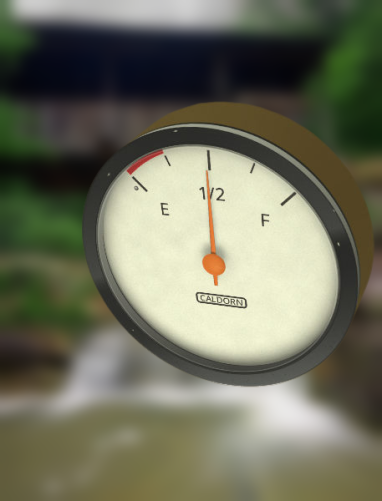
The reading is 0.5
